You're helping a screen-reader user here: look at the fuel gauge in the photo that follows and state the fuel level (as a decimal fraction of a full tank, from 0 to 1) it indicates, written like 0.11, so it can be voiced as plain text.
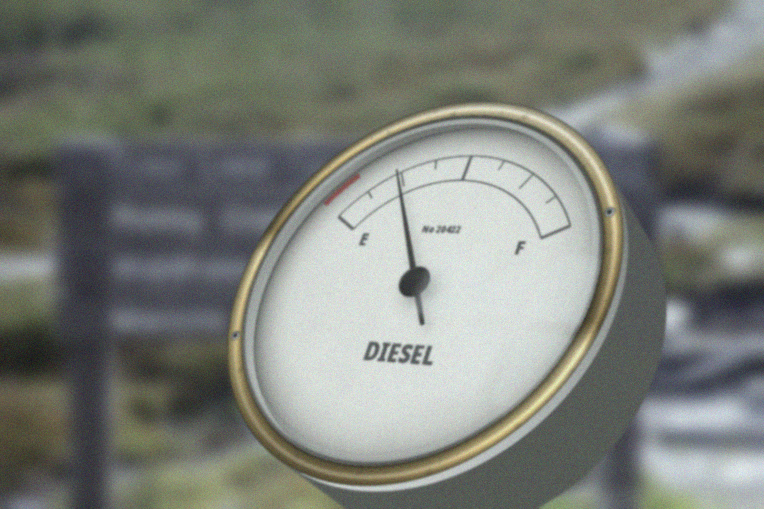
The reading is 0.25
